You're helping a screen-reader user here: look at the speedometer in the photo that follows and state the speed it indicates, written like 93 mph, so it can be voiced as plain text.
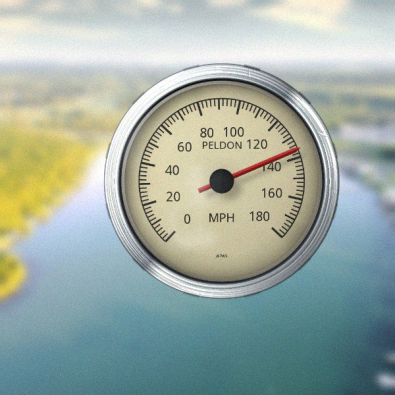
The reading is 136 mph
